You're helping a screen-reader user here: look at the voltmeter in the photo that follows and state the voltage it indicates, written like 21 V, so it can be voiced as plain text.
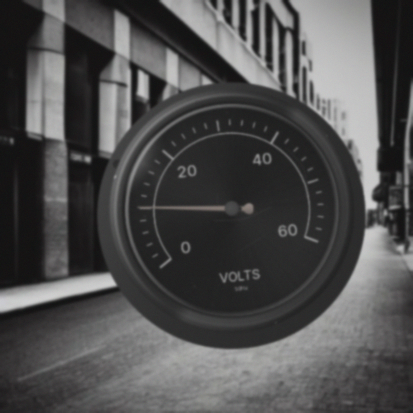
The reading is 10 V
